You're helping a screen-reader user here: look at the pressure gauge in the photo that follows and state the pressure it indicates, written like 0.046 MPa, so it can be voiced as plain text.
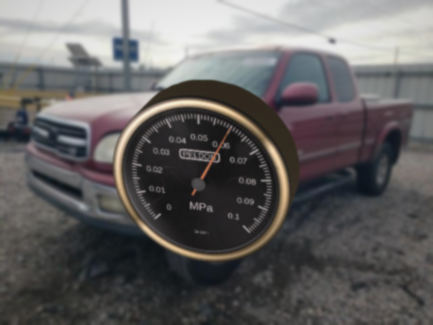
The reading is 0.06 MPa
